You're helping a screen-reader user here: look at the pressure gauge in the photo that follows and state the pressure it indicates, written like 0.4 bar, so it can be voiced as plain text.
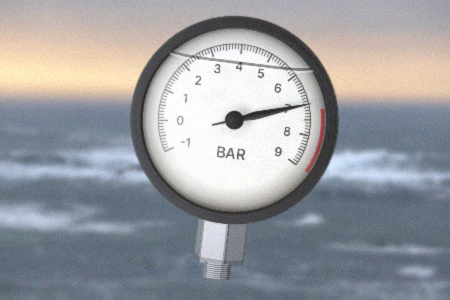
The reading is 7 bar
